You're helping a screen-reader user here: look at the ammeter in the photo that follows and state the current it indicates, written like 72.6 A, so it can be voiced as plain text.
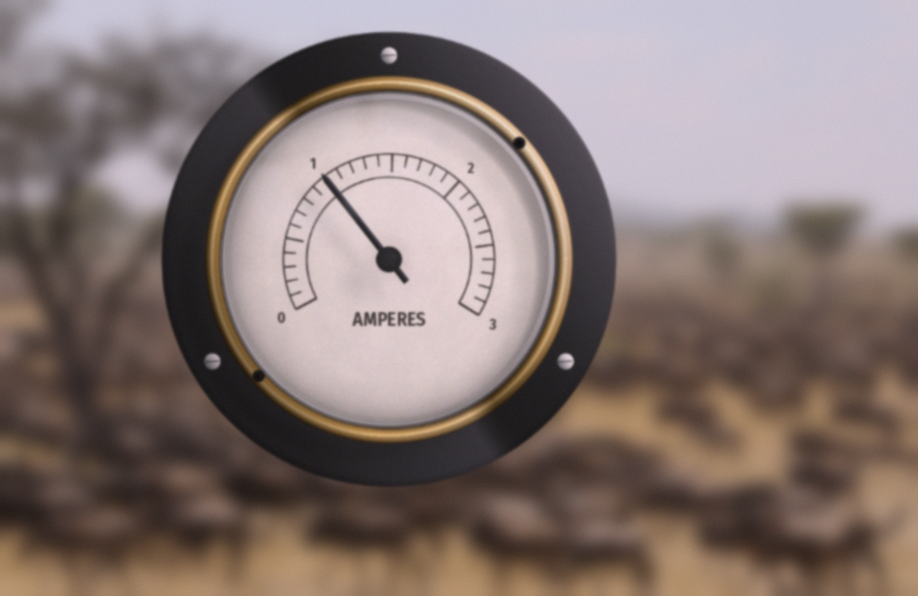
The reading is 1 A
